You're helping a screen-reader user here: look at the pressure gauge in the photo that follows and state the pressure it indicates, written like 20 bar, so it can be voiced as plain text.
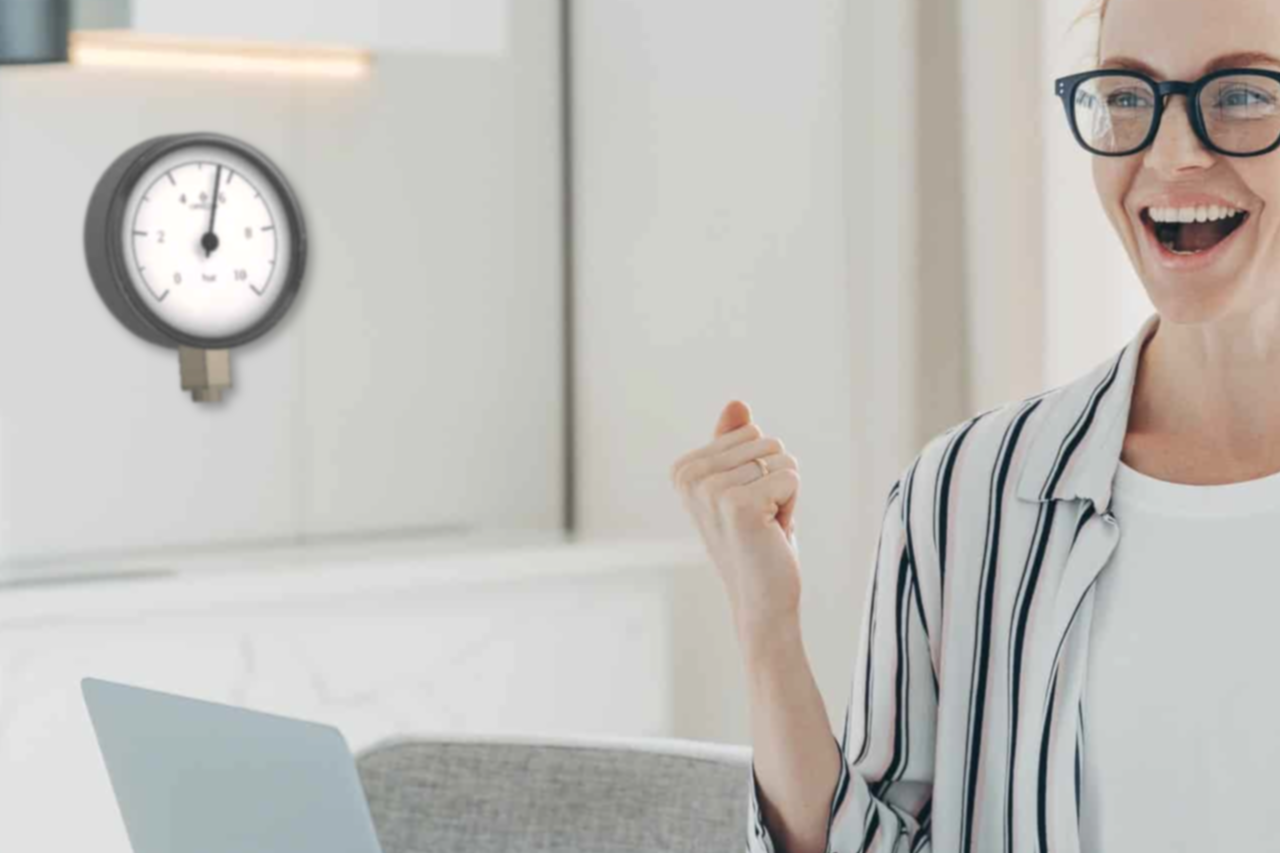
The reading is 5.5 bar
